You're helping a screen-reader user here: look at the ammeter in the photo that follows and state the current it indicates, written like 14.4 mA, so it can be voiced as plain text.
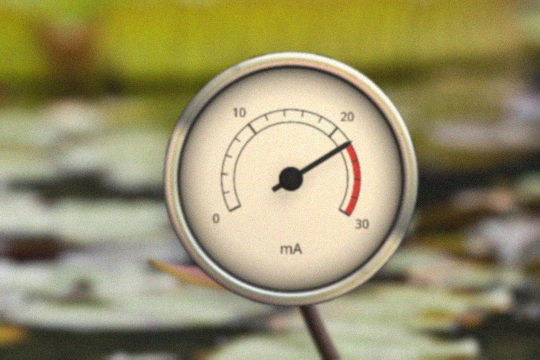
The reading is 22 mA
